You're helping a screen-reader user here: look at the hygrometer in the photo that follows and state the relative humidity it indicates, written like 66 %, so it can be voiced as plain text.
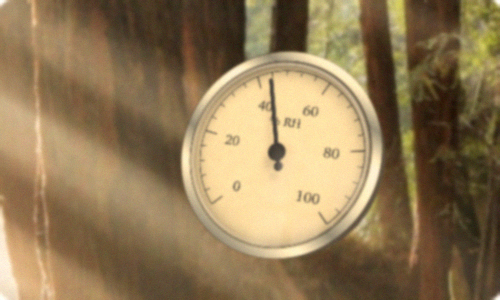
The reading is 44 %
